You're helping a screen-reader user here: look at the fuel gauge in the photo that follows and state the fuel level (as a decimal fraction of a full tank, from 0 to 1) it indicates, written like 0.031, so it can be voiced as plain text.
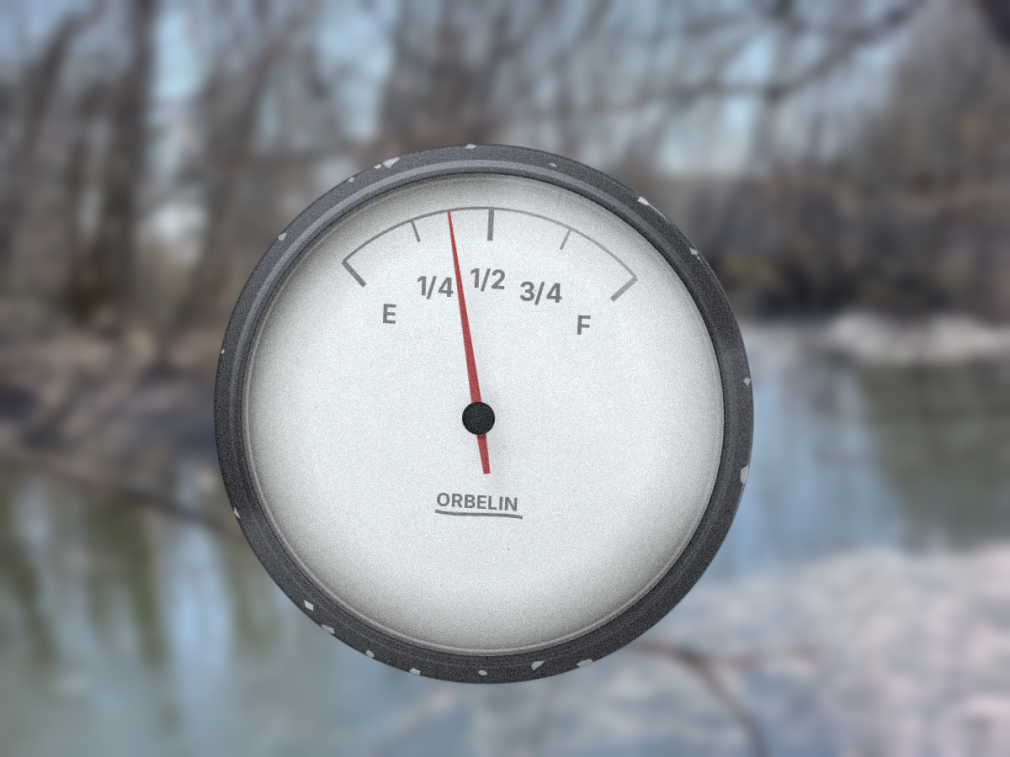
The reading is 0.375
